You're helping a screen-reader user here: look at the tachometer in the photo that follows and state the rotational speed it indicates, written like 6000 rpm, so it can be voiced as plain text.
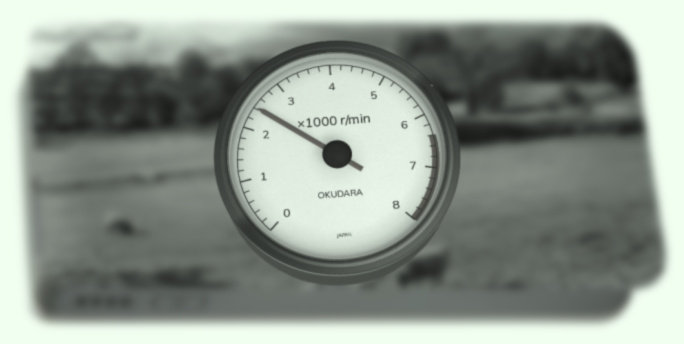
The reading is 2400 rpm
